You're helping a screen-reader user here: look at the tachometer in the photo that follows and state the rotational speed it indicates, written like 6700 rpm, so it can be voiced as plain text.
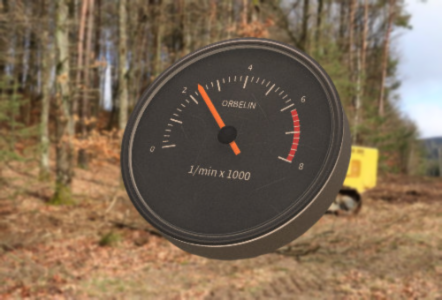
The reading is 2400 rpm
